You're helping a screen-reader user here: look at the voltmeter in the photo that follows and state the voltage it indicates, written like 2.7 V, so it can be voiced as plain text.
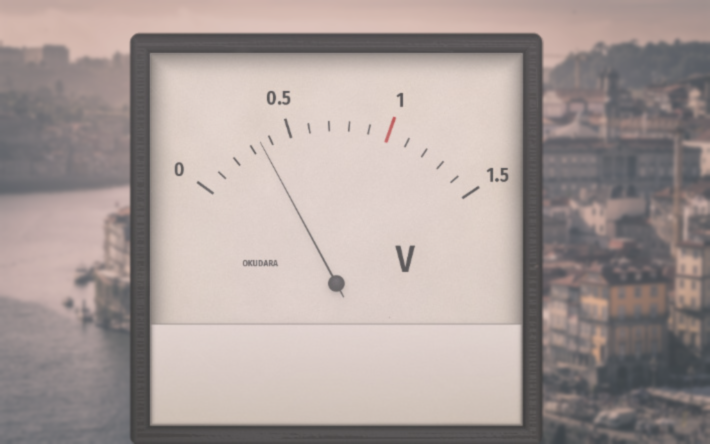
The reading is 0.35 V
